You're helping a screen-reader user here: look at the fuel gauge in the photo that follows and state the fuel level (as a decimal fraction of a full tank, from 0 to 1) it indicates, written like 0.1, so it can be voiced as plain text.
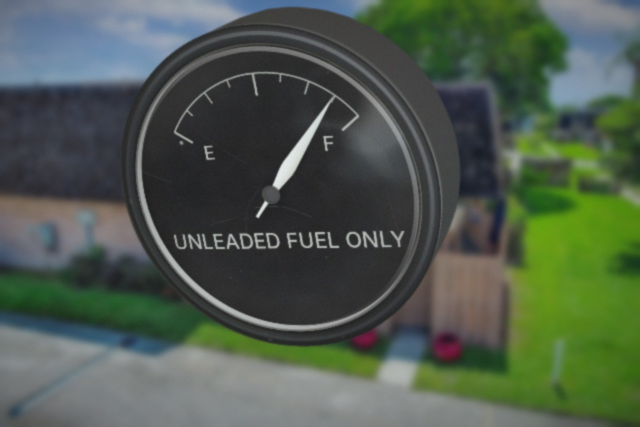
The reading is 0.875
